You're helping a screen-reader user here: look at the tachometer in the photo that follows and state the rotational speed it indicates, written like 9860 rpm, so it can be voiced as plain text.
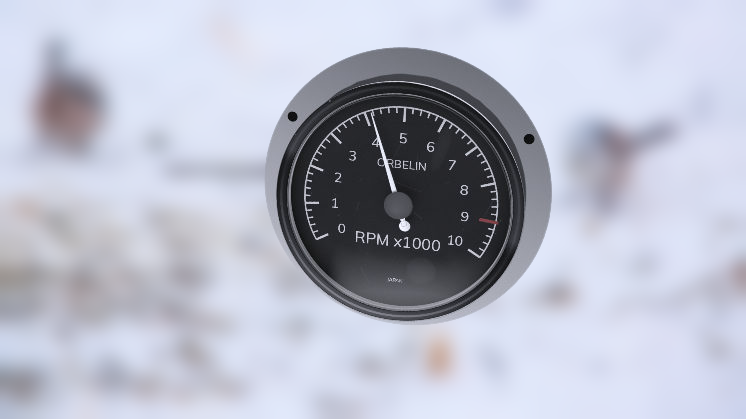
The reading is 4200 rpm
